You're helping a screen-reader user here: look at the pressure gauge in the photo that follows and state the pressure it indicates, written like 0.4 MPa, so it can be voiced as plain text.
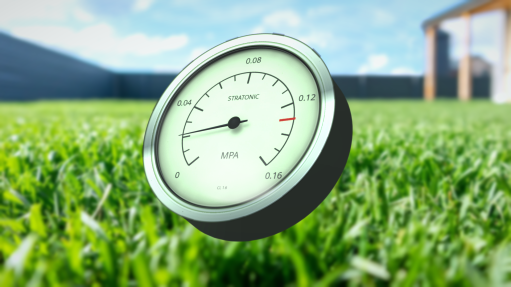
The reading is 0.02 MPa
